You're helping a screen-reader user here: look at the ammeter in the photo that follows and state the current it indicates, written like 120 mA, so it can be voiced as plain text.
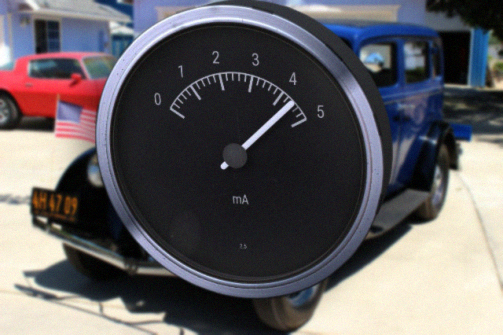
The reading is 4.4 mA
